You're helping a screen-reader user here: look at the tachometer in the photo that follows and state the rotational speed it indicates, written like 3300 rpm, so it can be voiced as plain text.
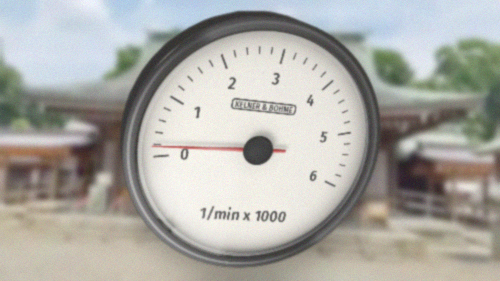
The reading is 200 rpm
